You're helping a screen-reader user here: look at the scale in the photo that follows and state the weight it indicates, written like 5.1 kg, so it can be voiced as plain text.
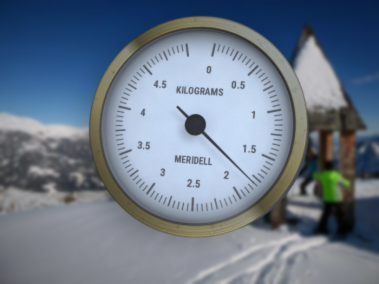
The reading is 1.8 kg
